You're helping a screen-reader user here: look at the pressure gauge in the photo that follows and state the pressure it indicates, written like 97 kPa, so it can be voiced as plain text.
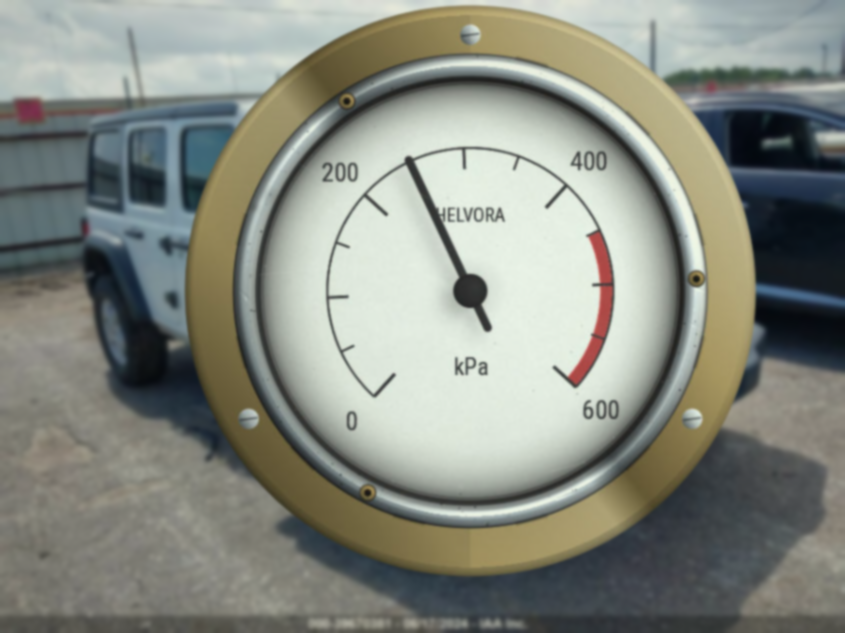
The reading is 250 kPa
